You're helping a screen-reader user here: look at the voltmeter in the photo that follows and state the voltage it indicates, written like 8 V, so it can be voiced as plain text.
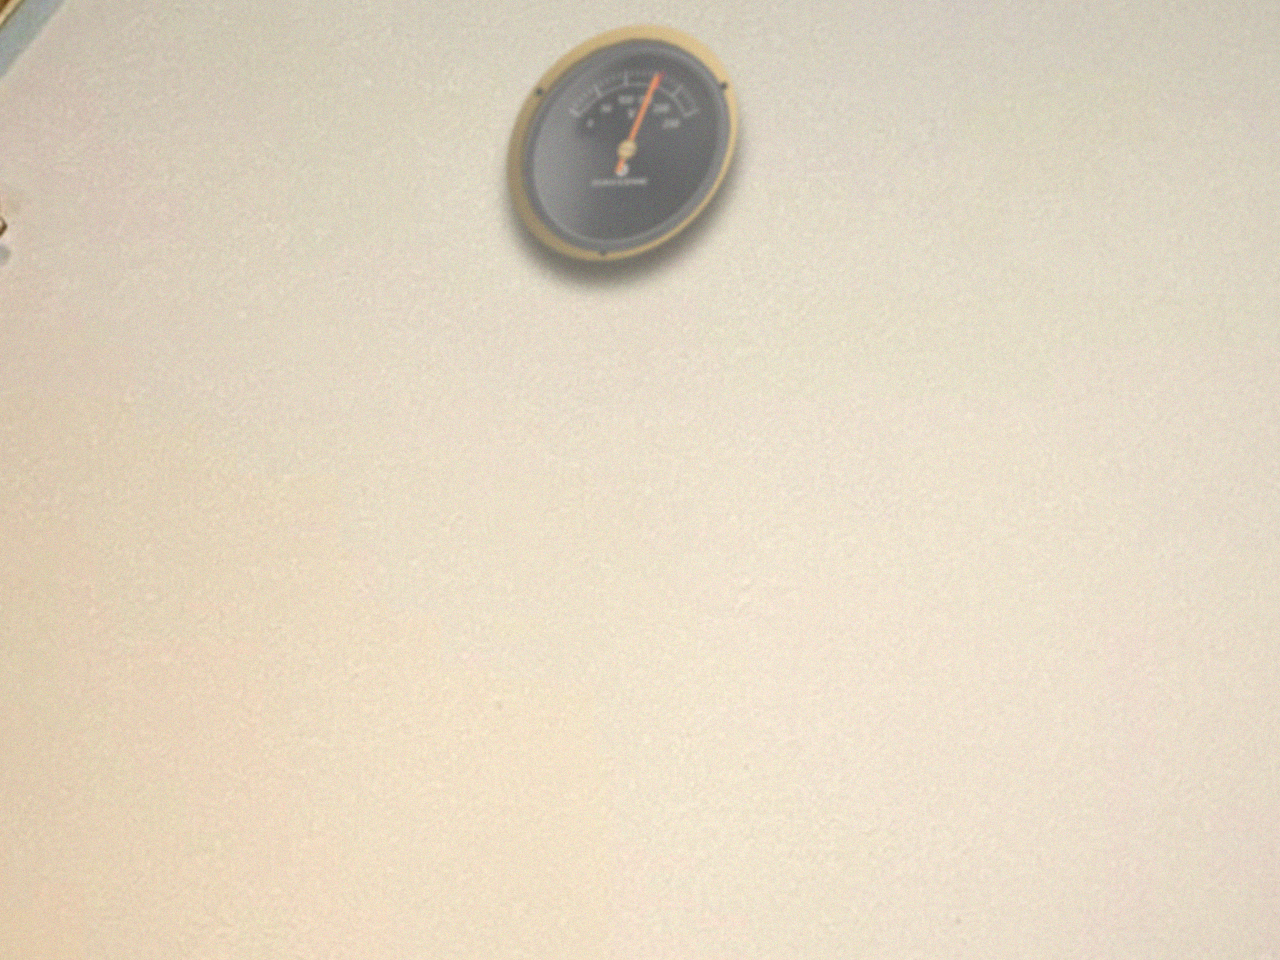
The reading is 150 V
